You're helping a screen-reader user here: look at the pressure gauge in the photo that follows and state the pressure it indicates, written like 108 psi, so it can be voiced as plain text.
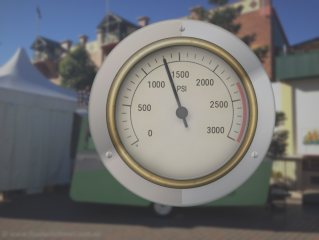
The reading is 1300 psi
